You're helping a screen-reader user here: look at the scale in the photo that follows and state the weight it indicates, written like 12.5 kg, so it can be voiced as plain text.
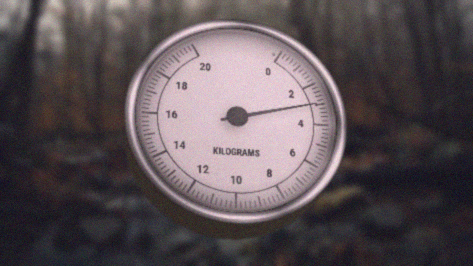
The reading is 3 kg
